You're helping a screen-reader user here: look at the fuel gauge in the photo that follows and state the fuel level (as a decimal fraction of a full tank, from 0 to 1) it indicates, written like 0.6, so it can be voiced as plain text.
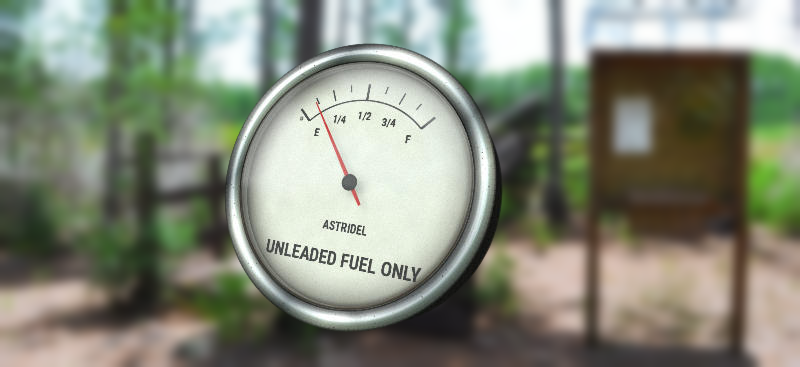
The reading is 0.125
